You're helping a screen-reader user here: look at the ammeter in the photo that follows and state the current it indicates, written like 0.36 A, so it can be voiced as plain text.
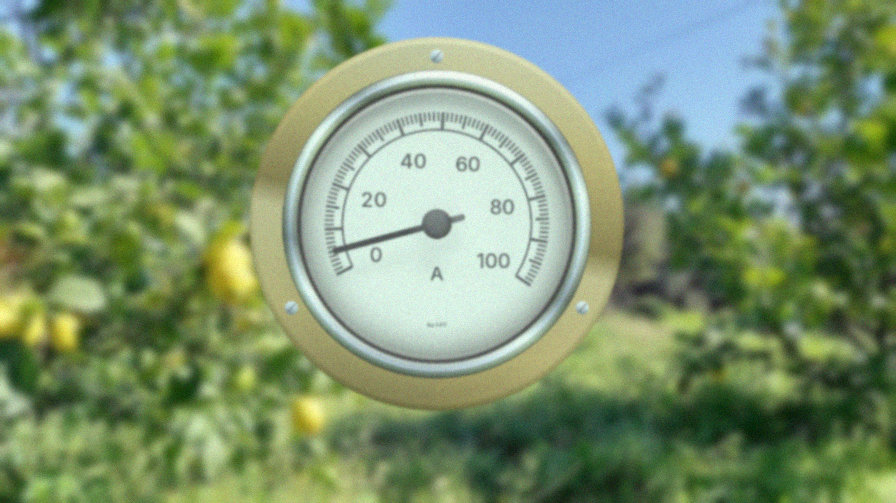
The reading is 5 A
